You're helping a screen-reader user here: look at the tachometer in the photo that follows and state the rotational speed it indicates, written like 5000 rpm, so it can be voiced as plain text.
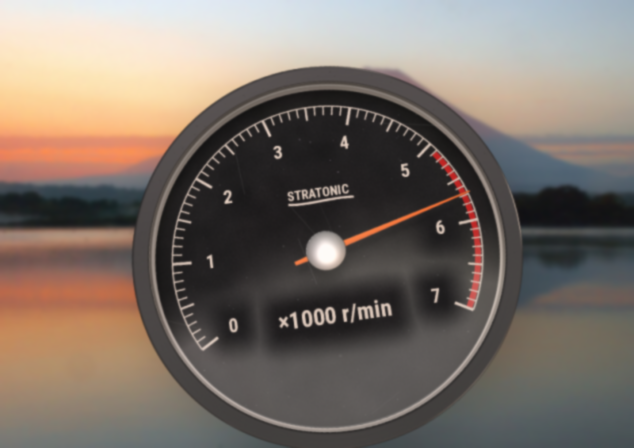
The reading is 5700 rpm
